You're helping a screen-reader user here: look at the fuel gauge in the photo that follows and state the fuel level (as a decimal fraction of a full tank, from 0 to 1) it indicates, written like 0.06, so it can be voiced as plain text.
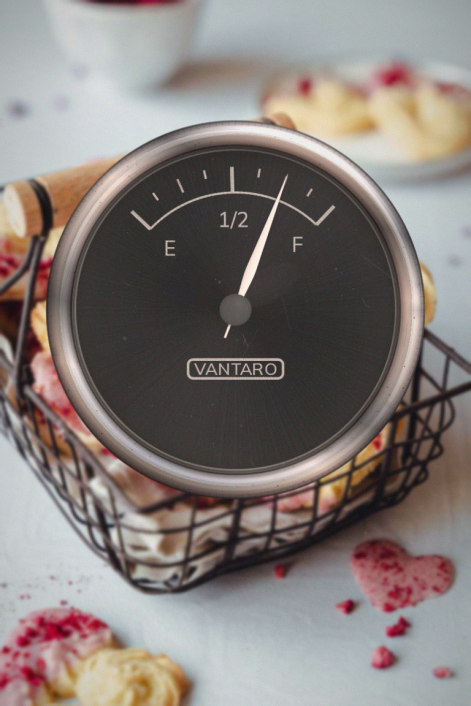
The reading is 0.75
